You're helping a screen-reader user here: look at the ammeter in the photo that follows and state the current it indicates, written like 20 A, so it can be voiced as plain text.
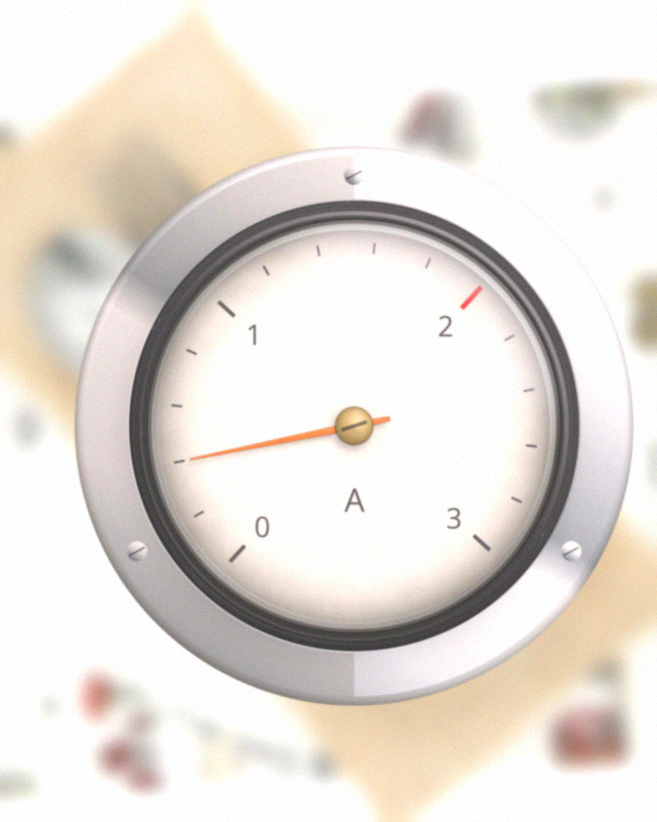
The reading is 0.4 A
